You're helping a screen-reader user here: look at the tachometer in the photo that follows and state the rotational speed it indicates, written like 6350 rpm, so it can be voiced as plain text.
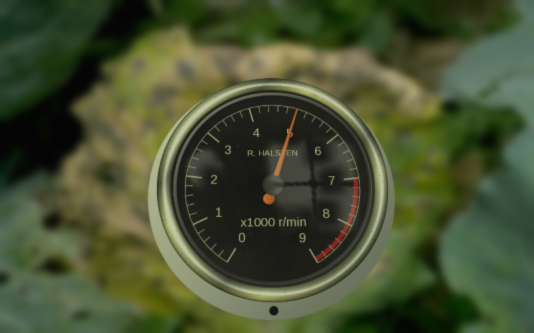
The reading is 5000 rpm
